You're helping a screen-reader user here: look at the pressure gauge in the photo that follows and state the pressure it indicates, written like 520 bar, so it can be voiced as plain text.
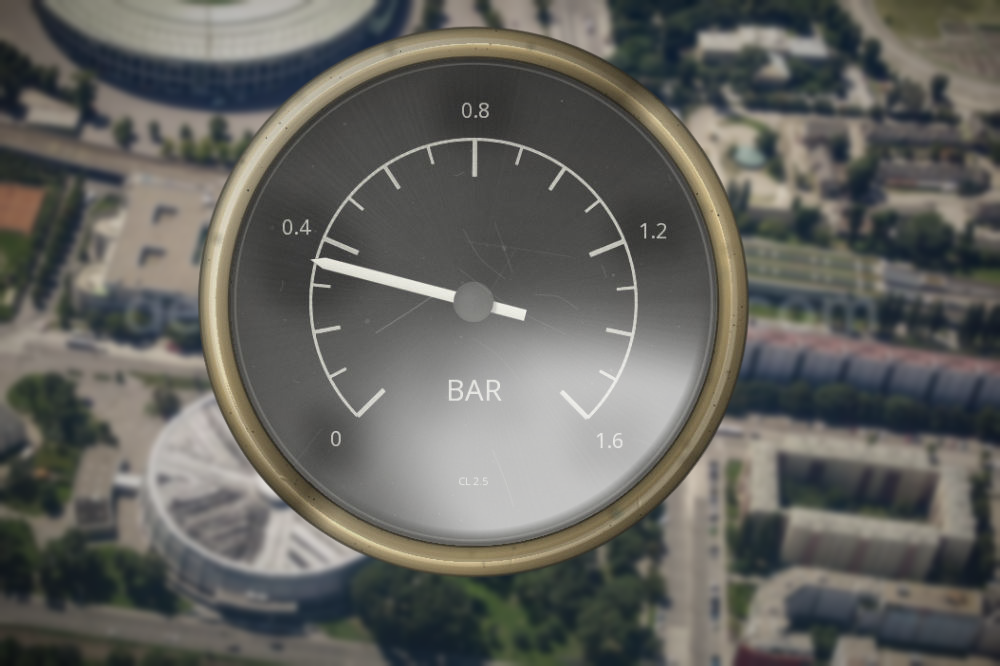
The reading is 0.35 bar
